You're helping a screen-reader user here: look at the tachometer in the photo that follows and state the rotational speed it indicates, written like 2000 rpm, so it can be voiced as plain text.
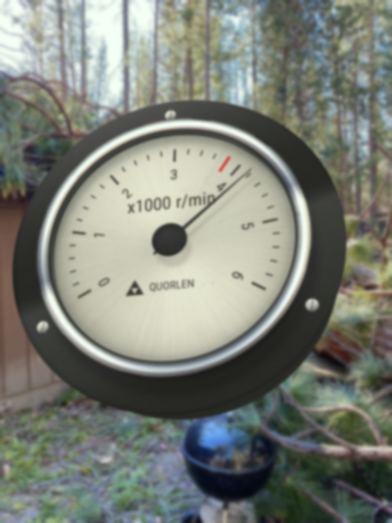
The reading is 4200 rpm
